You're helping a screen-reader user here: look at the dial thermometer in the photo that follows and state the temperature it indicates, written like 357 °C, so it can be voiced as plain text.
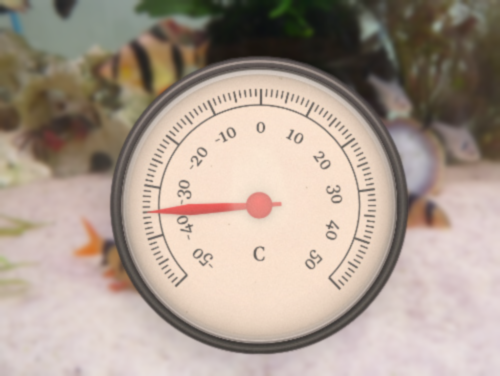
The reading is -35 °C
